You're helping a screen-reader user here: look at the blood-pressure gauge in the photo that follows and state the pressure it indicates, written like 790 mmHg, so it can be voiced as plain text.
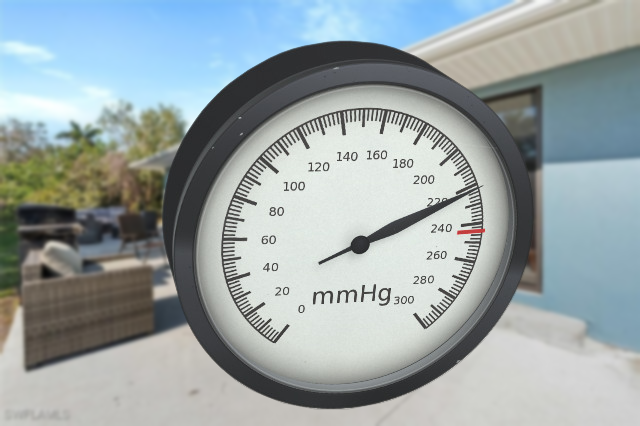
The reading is 220 mmHg
